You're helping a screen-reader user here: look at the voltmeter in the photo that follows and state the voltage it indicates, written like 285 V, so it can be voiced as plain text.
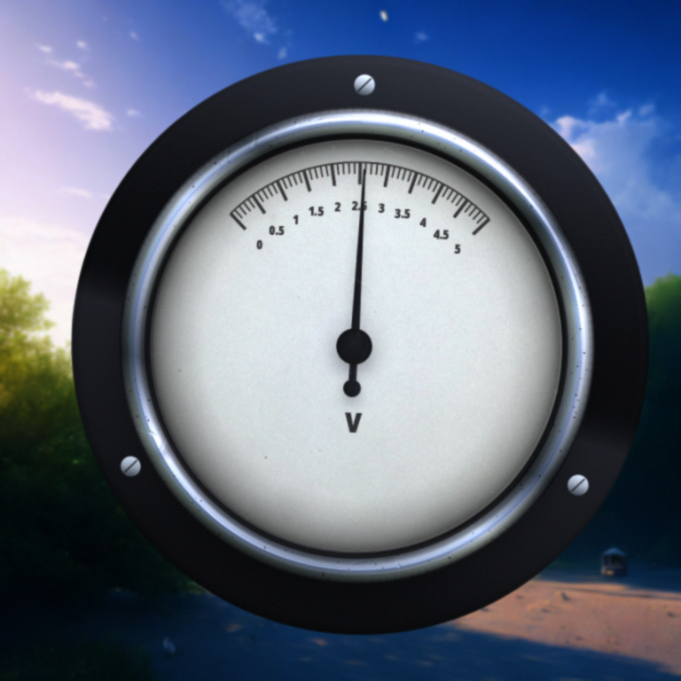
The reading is 2.6 V
